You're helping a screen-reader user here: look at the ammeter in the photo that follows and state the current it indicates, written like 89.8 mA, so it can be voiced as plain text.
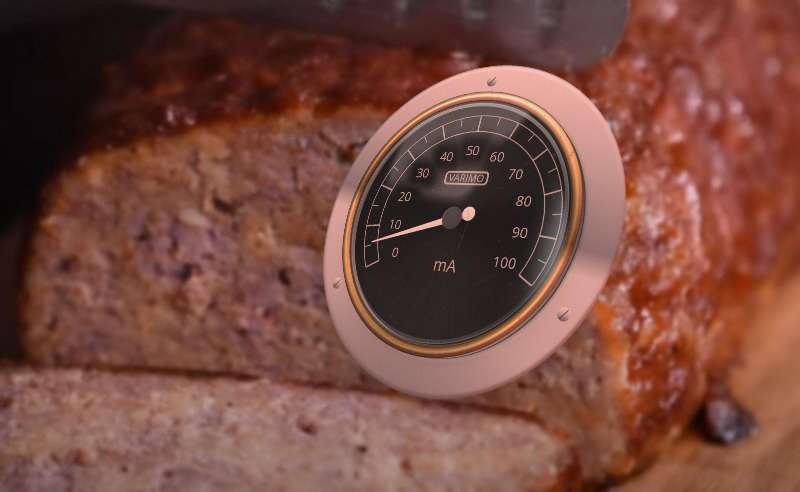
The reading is 5 mA
